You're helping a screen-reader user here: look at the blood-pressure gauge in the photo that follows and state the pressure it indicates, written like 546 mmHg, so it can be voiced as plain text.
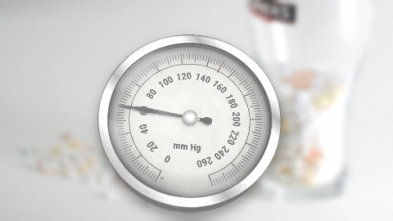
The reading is 60 mmHg
